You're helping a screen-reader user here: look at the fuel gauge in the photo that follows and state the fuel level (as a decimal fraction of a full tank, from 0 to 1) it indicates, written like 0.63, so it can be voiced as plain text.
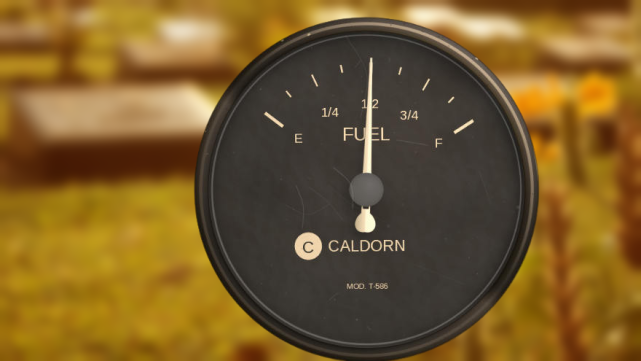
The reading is 0.5
